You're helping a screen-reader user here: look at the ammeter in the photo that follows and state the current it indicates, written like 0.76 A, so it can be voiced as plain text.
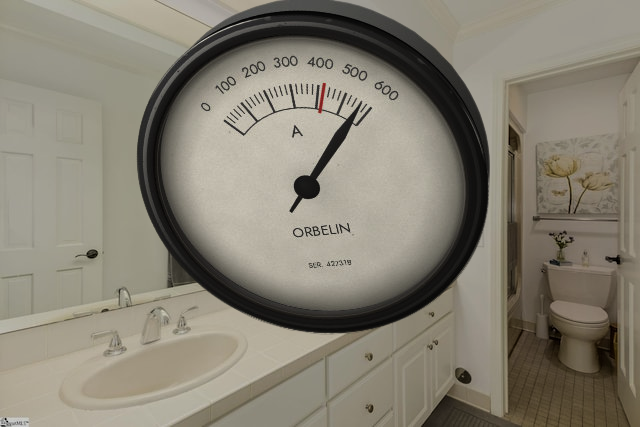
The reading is 560 A
